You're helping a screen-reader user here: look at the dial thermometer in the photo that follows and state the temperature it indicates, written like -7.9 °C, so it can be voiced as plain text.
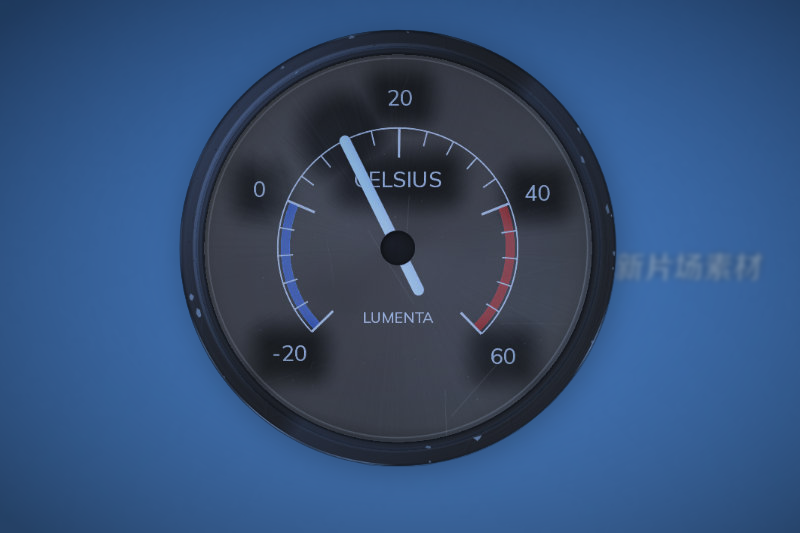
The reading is 12 °C
